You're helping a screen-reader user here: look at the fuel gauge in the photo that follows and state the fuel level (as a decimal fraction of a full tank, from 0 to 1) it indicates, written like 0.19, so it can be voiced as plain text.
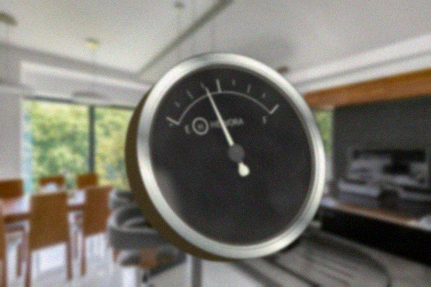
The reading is 0.375
